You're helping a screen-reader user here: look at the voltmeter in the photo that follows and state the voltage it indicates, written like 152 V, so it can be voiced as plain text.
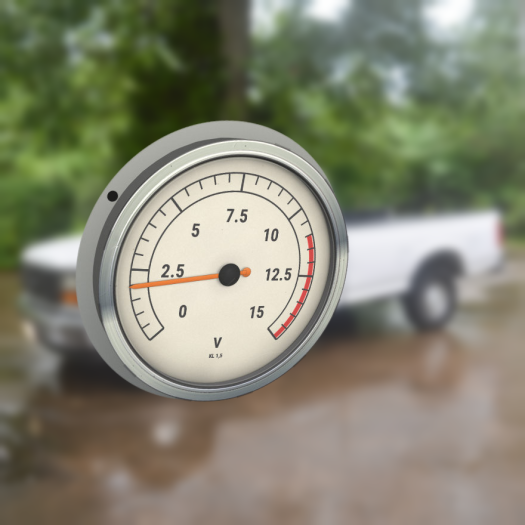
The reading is 2 V
